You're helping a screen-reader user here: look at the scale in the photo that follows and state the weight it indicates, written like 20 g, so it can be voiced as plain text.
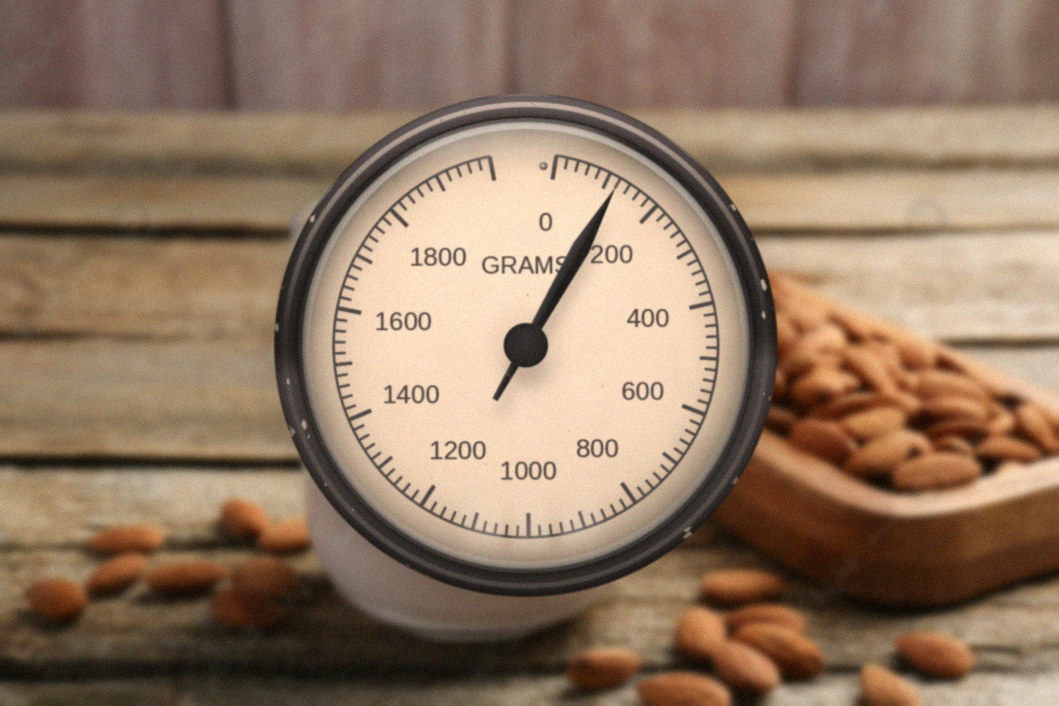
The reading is 120 g
